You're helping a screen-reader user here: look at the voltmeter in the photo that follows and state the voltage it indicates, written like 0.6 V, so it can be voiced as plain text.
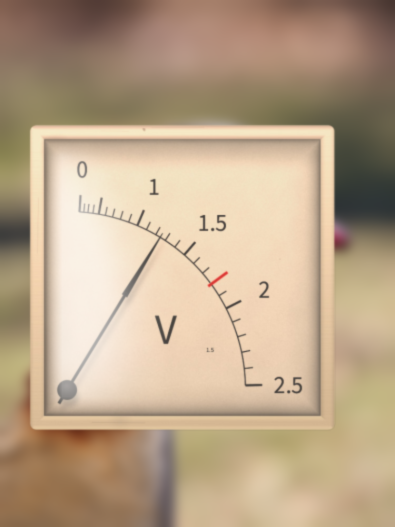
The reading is 1.25 V
